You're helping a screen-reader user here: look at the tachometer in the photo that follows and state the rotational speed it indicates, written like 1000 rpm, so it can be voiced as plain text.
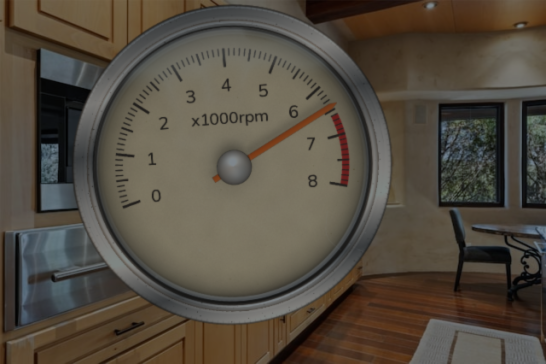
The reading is 6400 rpm
